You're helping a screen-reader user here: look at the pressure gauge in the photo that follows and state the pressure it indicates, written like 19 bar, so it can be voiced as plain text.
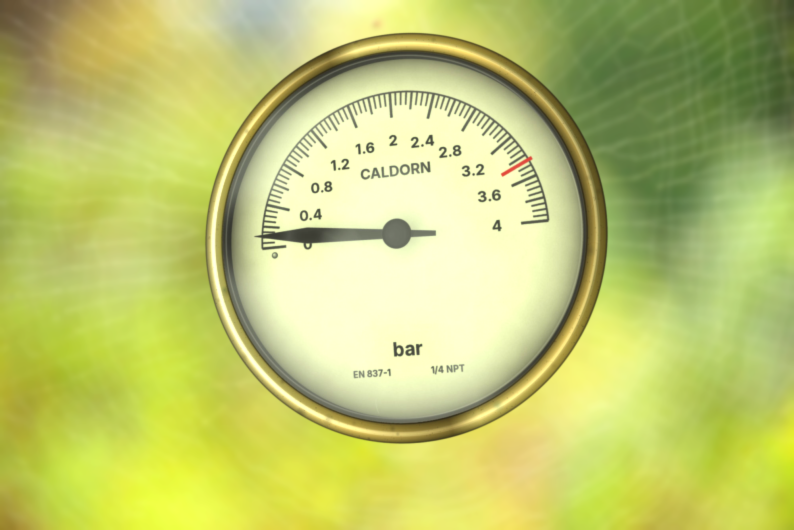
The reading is 0.1 bar
